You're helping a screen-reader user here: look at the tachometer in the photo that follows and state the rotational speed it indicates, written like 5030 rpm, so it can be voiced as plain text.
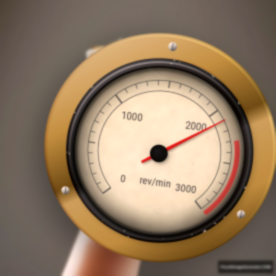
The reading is 2100 rpm
